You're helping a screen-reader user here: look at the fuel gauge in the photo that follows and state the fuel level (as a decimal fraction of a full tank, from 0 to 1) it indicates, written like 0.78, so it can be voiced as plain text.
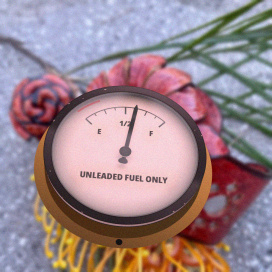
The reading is 0.625
